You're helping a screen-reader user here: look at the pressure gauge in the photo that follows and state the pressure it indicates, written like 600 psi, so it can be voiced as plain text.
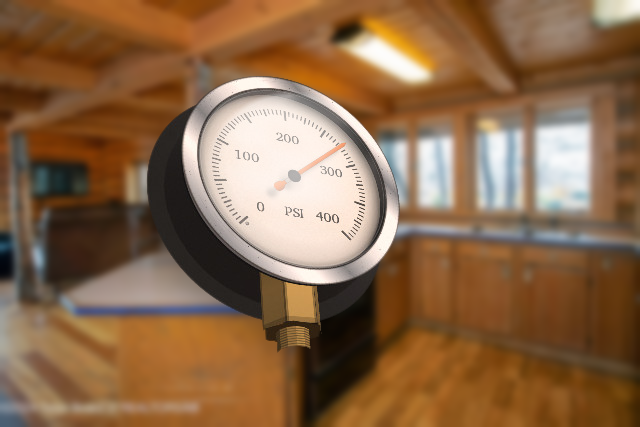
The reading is 275 psi
